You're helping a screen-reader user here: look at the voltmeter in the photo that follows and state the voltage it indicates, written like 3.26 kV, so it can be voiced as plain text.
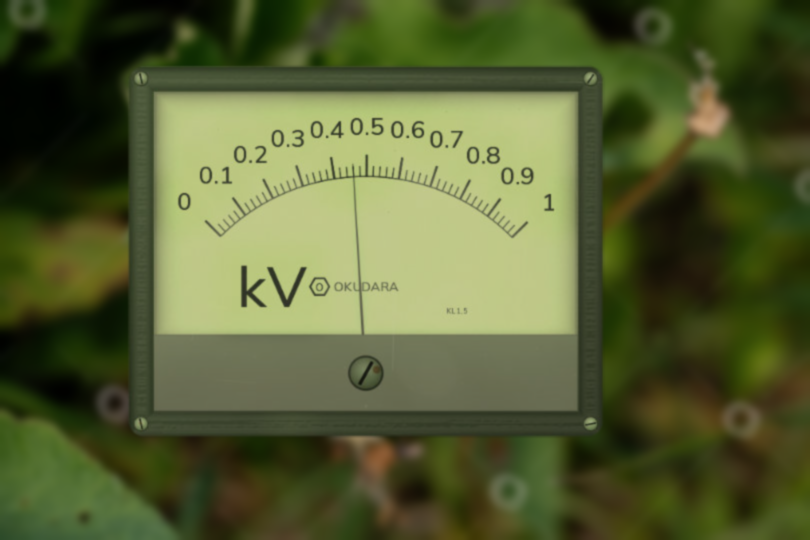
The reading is 0.46 kV
